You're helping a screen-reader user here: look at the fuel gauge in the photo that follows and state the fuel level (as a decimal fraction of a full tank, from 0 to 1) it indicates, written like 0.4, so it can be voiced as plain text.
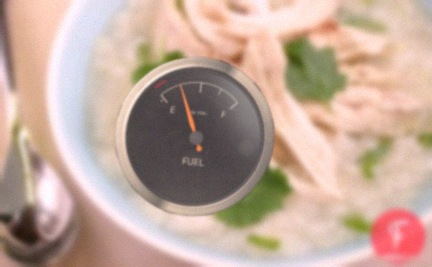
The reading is 0.25
